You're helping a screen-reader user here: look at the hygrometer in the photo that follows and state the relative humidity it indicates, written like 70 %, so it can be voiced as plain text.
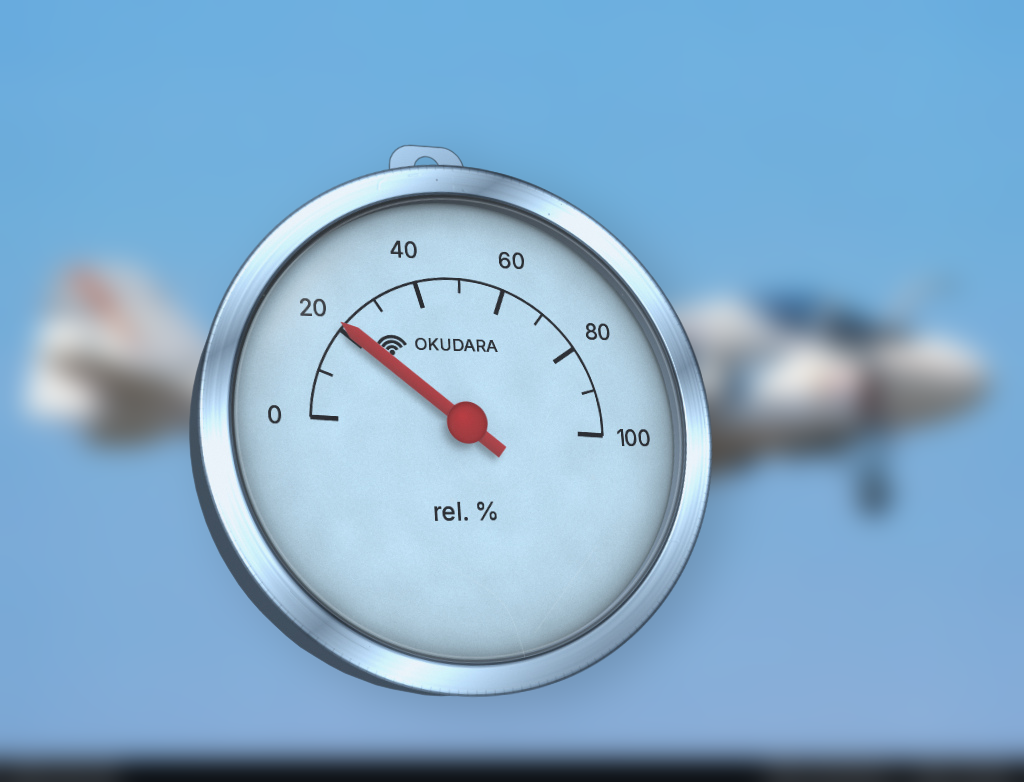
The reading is 20 %
